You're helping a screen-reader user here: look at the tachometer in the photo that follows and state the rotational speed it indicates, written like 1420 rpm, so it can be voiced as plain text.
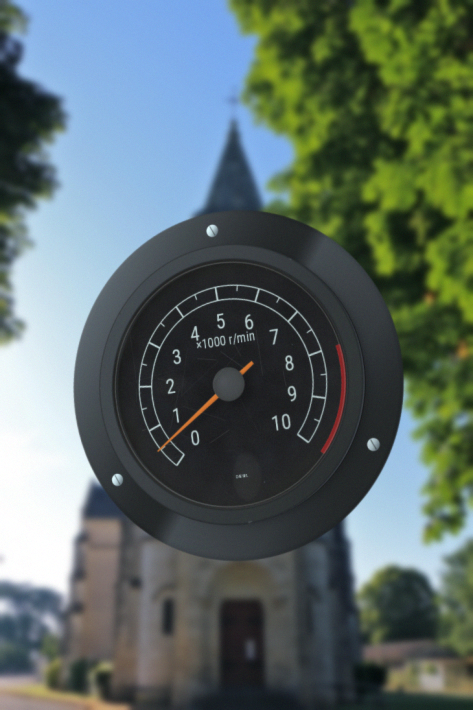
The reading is 500 rpm
